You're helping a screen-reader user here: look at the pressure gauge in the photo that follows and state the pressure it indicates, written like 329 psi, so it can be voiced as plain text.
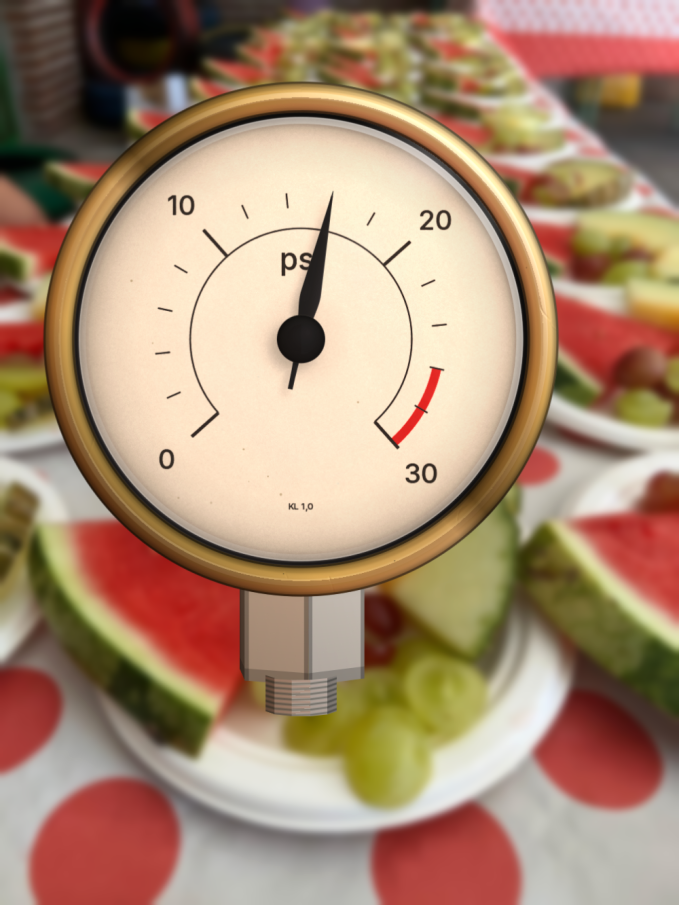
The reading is 16 psi
